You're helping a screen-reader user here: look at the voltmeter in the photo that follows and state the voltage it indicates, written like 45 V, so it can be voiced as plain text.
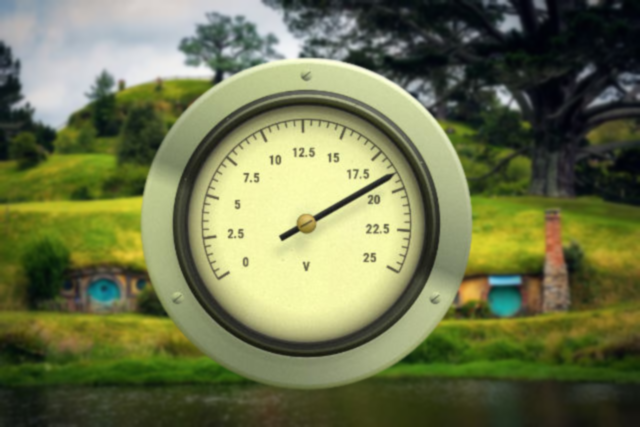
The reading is 19 V
